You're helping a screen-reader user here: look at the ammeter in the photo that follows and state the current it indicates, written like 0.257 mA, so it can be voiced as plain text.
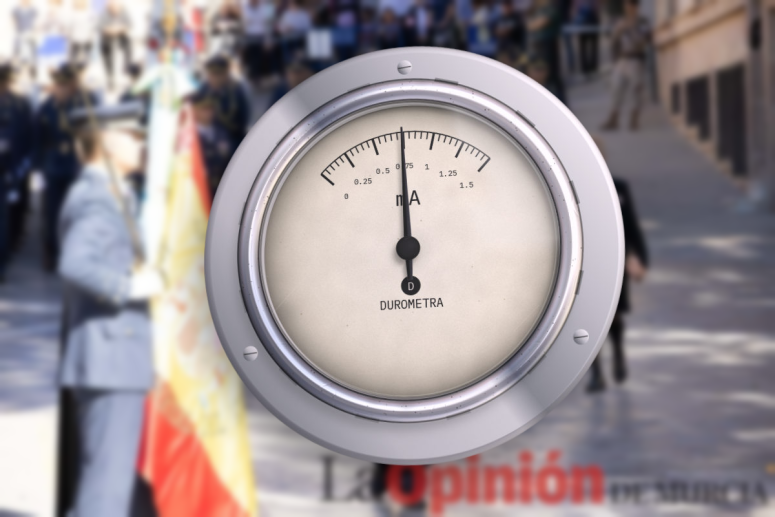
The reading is 0.75 mA
